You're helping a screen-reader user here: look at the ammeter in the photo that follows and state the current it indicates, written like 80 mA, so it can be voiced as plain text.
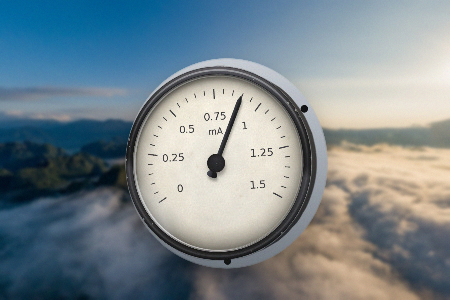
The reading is 0.9 mA
